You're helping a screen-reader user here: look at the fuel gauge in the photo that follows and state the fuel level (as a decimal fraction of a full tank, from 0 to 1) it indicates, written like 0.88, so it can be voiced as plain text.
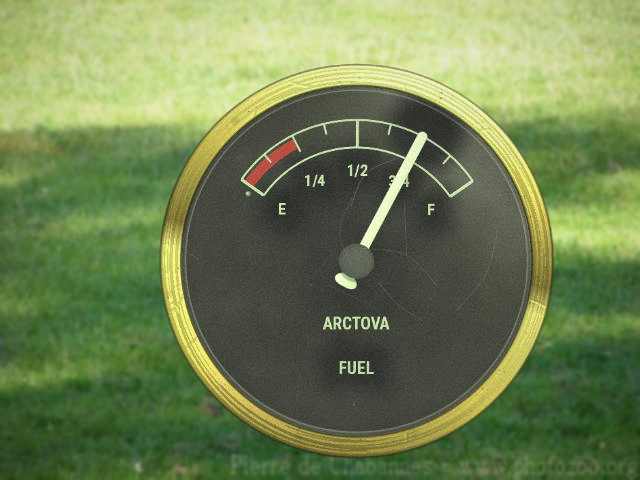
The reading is 0.75
